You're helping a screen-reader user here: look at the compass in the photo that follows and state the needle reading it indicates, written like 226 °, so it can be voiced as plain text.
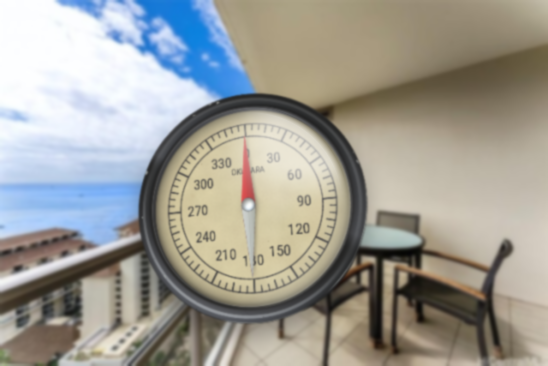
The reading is 0 °
